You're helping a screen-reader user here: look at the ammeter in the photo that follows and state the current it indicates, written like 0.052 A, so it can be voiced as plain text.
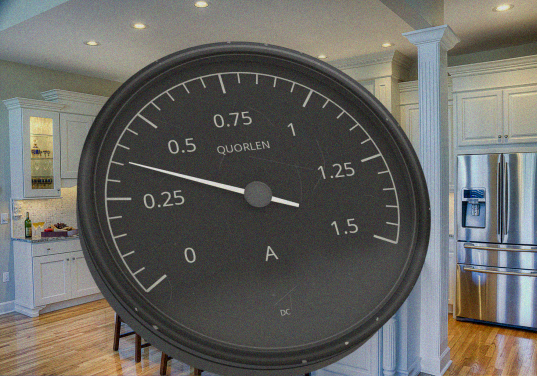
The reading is 0.35 A
